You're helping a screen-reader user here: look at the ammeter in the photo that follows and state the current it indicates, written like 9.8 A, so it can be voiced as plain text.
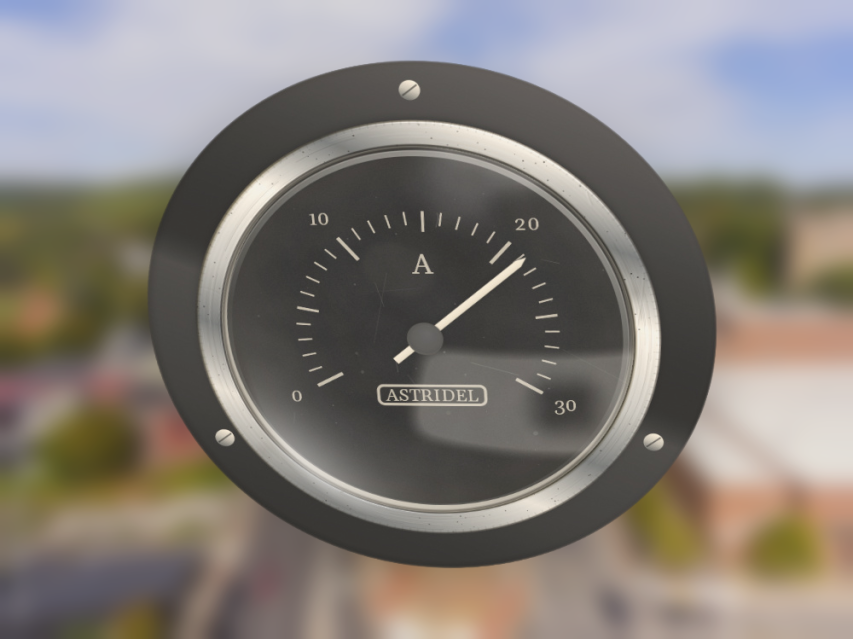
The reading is 21 A
